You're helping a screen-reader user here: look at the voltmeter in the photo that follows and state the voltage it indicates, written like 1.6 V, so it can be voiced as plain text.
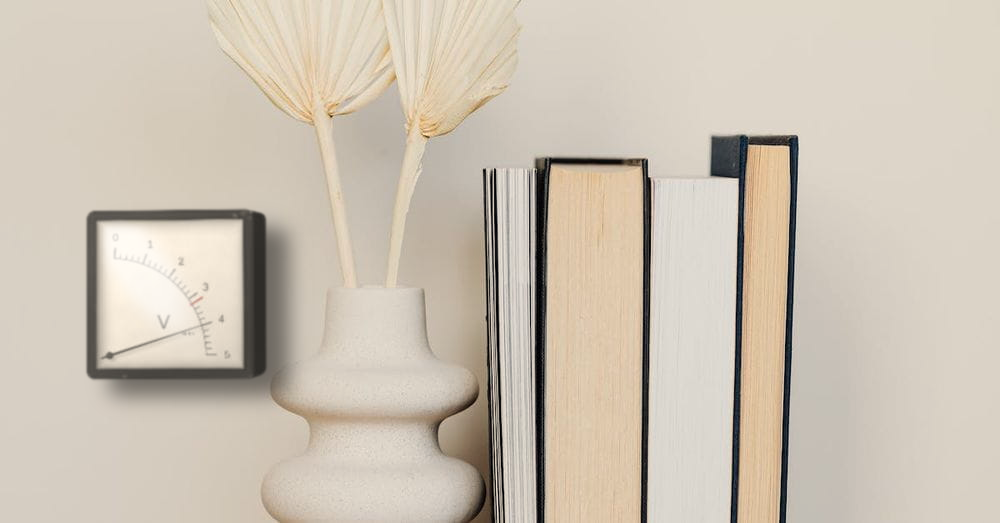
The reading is 4 V
